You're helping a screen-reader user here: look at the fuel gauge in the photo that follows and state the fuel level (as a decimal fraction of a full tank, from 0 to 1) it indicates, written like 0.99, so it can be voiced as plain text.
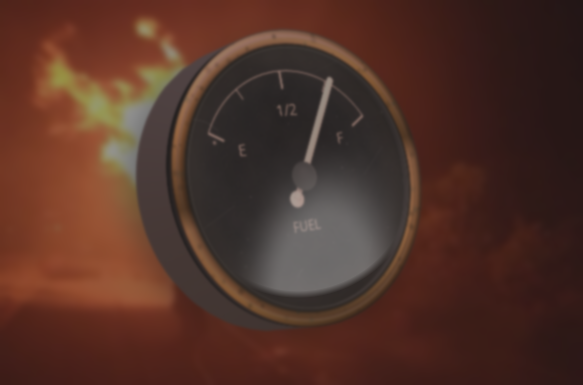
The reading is 0.75
